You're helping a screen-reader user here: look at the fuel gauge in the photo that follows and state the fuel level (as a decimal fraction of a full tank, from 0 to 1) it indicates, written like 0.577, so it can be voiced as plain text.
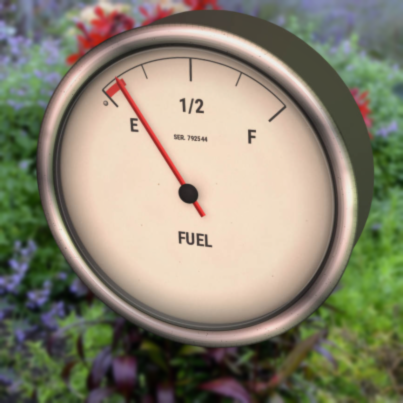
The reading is 0.125
